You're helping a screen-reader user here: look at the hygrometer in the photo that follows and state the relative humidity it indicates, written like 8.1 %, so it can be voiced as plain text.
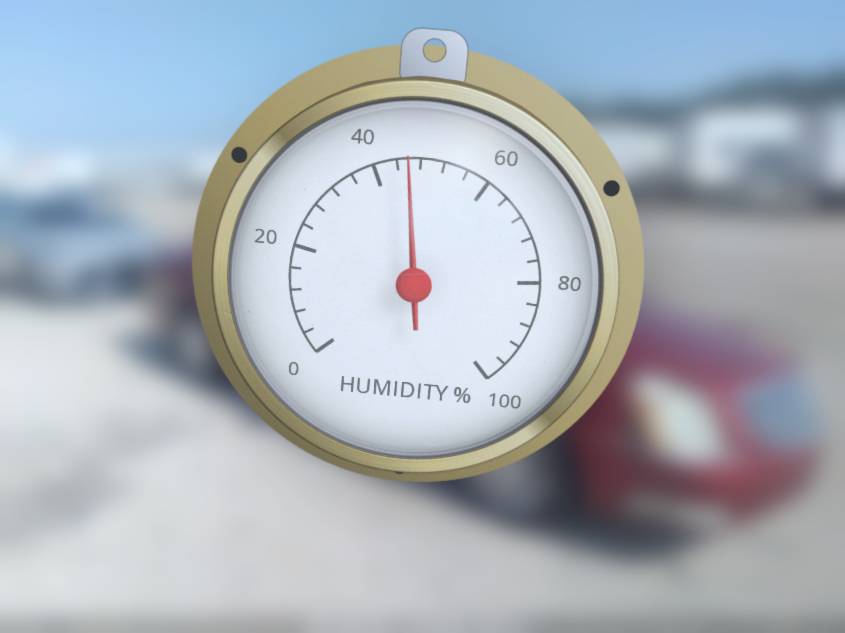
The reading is 46 %
